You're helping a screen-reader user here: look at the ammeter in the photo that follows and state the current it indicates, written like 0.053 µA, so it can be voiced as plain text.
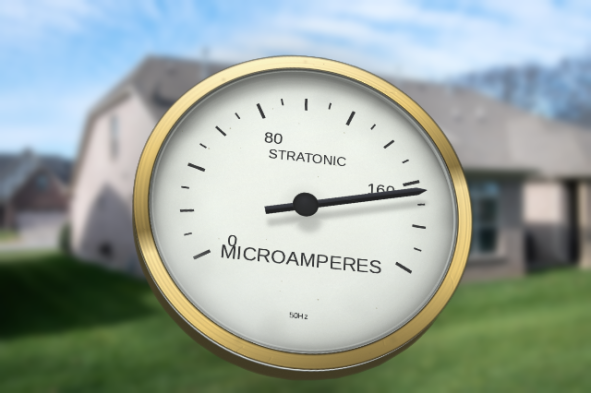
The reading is 165 µA
